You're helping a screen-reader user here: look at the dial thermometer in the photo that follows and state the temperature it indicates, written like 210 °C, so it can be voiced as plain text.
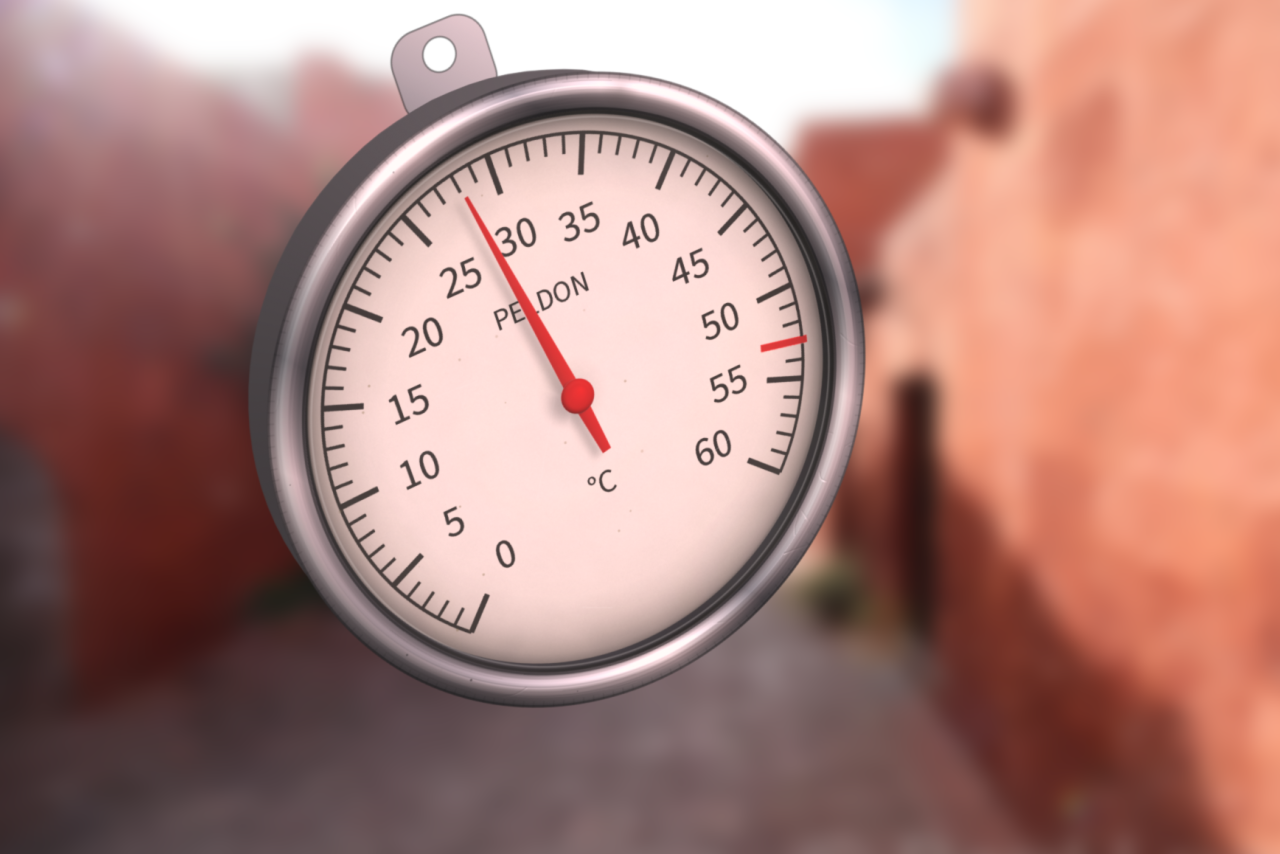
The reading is 28 °C
